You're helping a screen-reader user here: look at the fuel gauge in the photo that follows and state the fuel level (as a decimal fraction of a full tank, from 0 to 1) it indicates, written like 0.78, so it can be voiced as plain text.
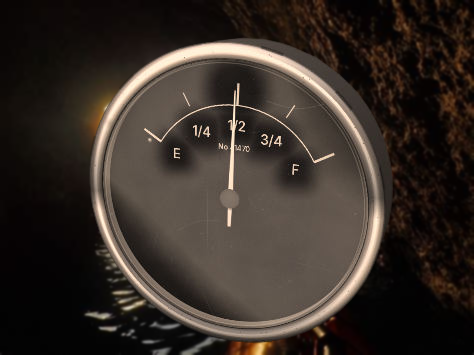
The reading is 0.5
